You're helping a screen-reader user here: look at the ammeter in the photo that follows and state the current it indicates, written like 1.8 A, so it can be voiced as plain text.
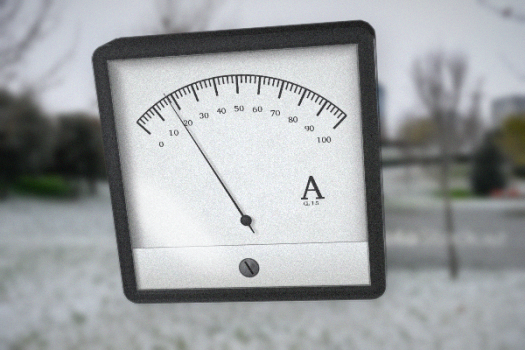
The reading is 18 A
